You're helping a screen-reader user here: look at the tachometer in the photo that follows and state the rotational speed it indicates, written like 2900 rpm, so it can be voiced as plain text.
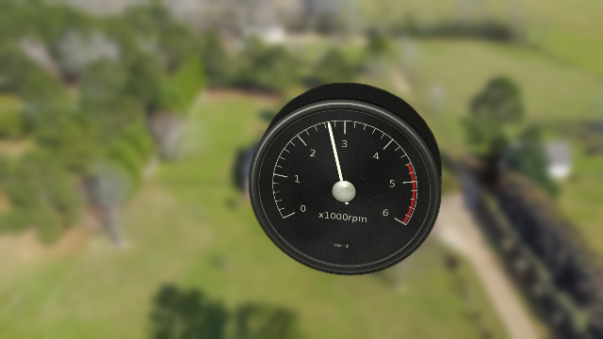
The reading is 2700 rpm
